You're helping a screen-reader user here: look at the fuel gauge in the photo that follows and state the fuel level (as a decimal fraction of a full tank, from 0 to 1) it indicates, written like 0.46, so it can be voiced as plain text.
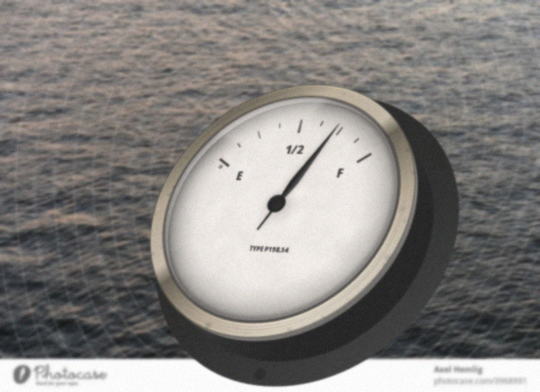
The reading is 0.75
